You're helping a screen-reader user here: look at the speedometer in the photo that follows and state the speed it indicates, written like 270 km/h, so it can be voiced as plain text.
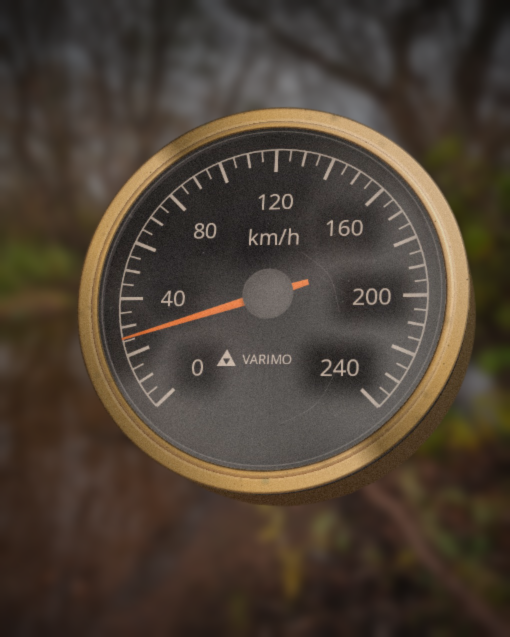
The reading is 25 km/h
